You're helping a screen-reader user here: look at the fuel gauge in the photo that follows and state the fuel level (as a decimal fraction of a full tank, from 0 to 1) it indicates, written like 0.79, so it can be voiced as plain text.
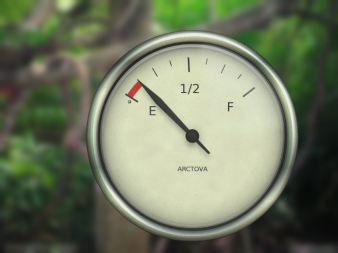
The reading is 0.125
